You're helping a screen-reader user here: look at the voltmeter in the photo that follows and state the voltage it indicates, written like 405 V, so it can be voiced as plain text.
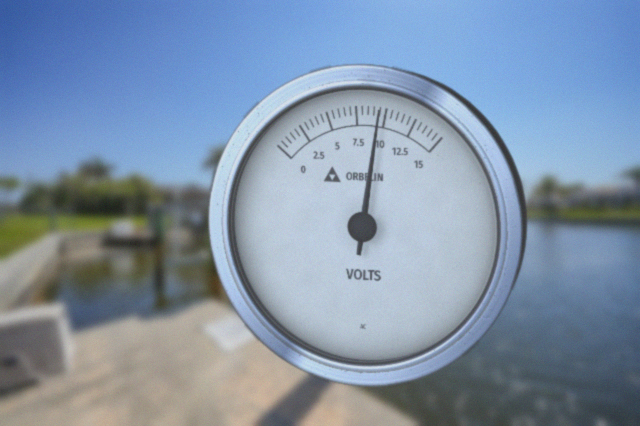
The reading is 9.5 V
